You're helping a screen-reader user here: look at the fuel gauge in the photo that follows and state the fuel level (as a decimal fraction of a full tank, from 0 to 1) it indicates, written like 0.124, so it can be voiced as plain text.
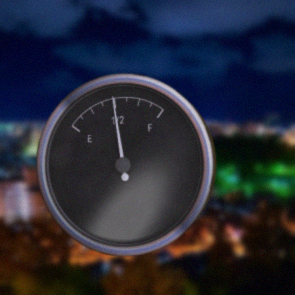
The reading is 0.5
